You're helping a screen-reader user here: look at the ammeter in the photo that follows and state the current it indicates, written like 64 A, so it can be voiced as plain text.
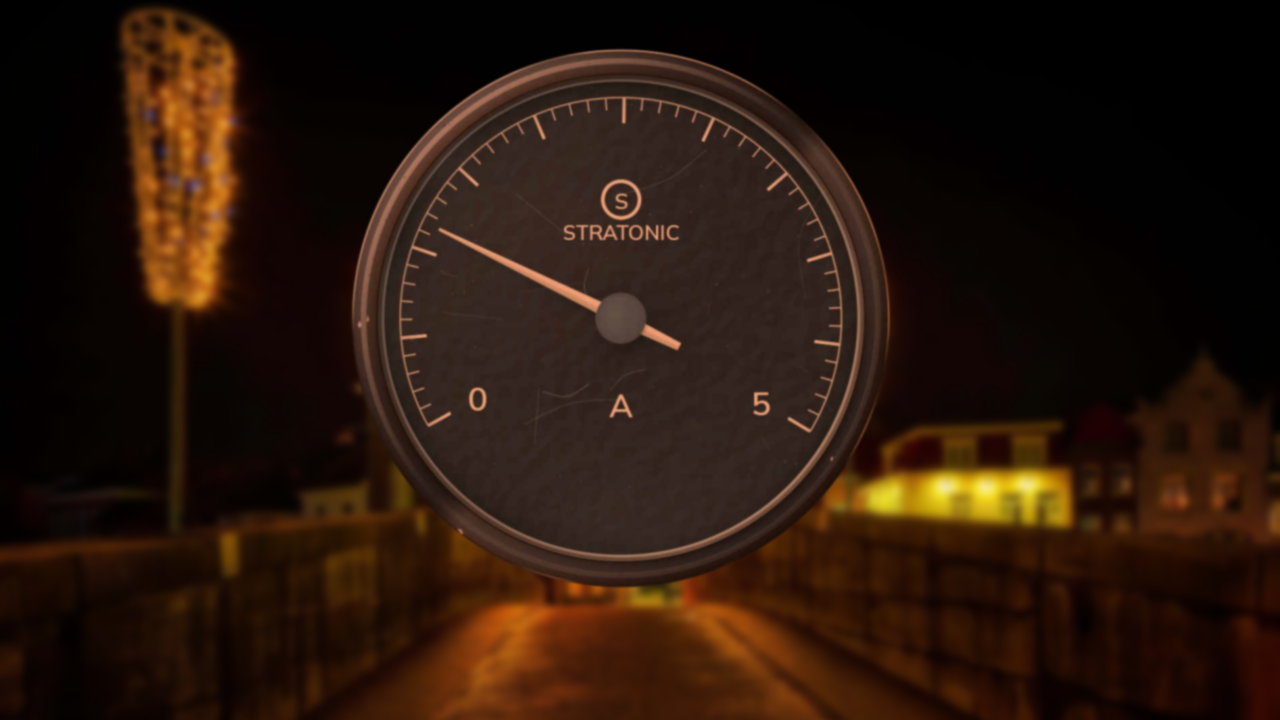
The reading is 1.15 A
